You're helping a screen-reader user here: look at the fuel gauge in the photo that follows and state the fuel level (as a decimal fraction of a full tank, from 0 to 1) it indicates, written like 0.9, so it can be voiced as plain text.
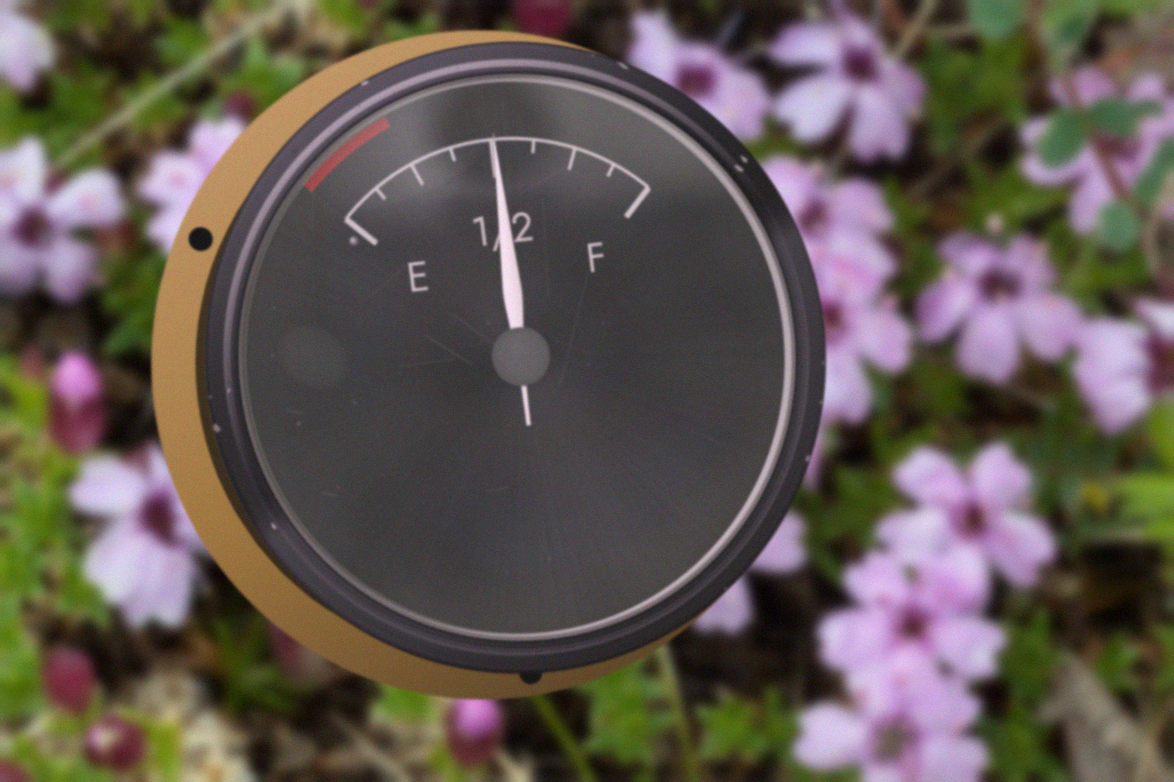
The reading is 0.5
